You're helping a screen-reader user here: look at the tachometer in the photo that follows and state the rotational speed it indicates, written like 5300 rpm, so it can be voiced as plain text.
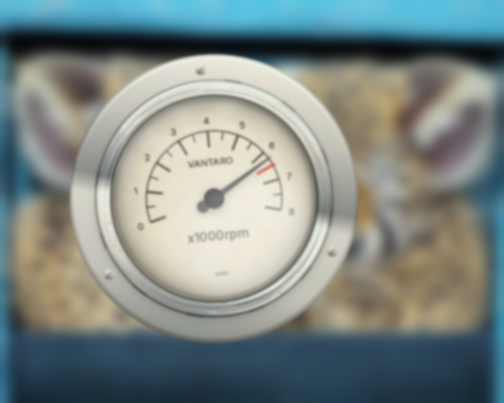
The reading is 6250 rpm
